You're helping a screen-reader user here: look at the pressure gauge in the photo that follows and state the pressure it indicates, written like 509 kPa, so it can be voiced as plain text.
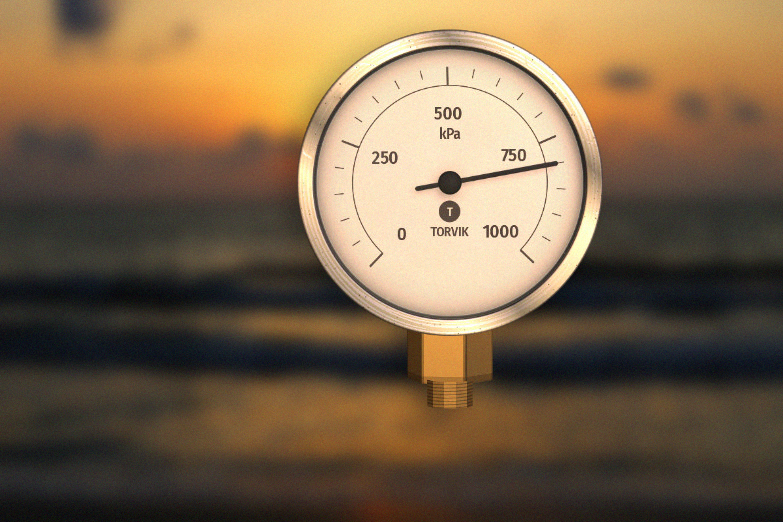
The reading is 800 kPa
